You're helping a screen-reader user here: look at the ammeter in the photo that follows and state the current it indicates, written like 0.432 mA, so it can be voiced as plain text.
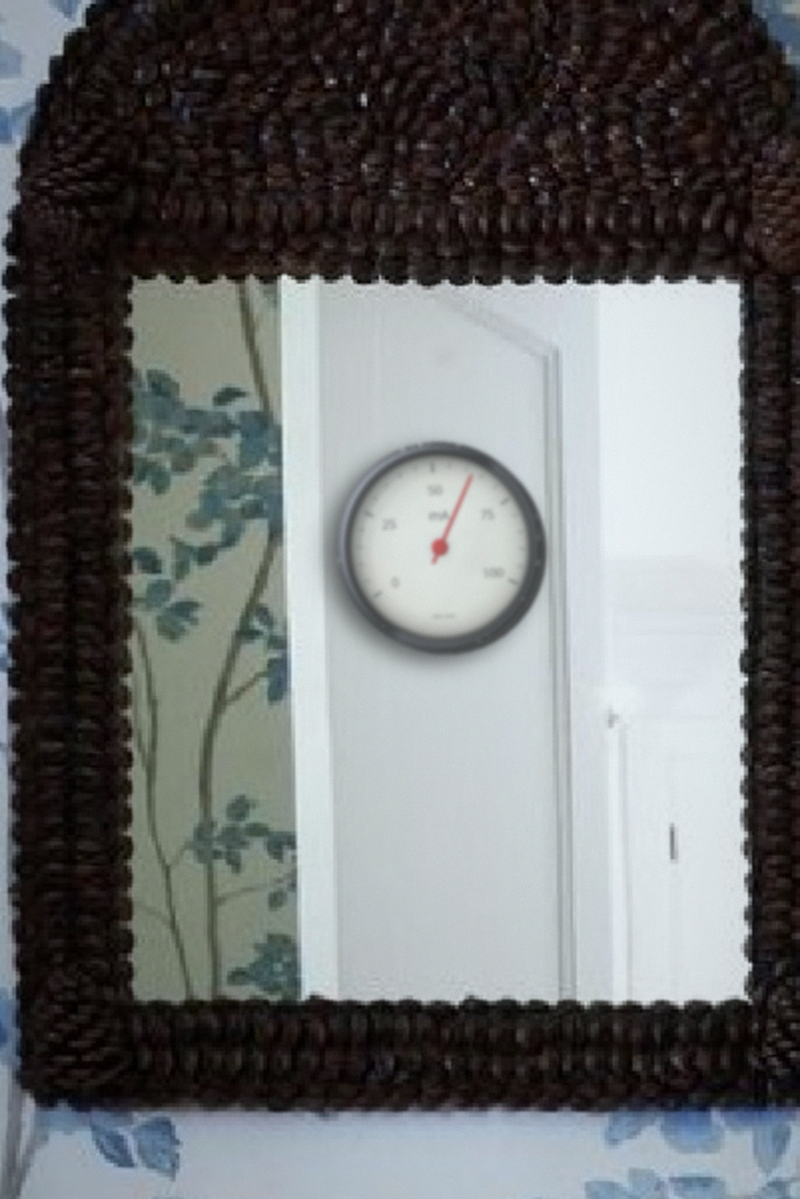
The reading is 62.5 mA
